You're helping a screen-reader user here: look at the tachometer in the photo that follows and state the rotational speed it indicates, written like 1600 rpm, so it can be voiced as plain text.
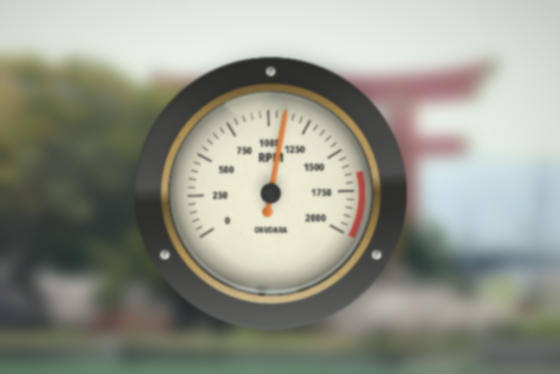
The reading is 1100 rpm
